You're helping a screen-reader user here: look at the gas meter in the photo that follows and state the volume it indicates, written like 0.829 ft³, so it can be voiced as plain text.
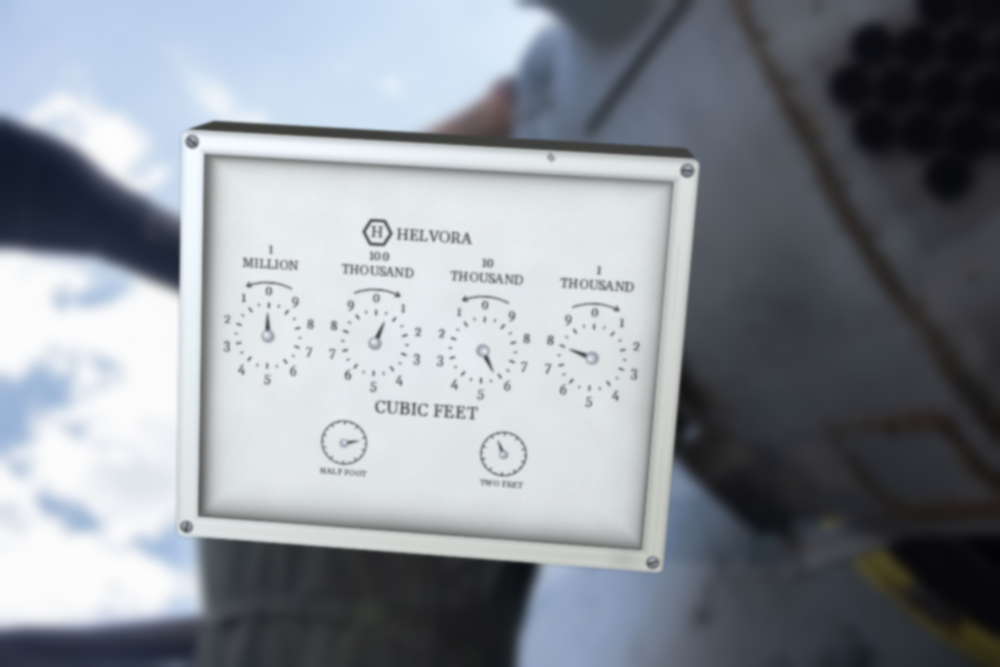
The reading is 5800 ft³
